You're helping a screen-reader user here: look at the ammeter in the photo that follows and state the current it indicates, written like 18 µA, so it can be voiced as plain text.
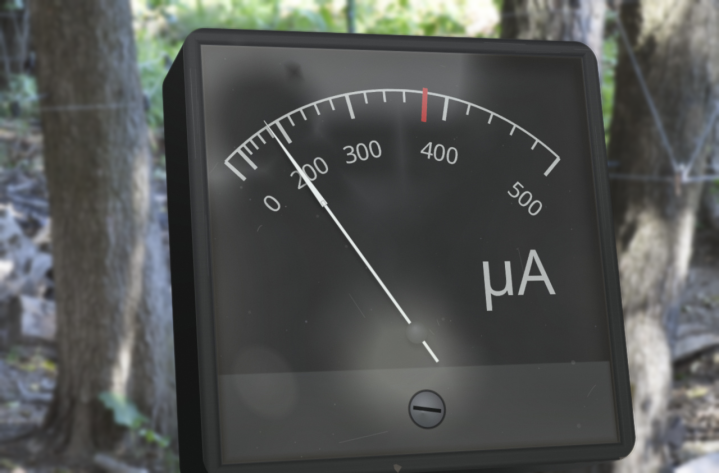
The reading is 180 µA
